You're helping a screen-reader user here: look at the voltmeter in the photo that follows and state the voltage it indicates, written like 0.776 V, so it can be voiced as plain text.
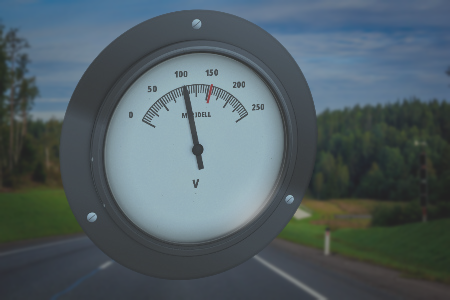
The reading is 100 V
